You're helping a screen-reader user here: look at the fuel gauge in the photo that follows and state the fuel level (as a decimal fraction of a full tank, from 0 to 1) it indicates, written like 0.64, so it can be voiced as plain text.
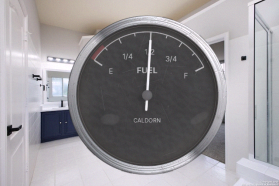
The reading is 0.5
